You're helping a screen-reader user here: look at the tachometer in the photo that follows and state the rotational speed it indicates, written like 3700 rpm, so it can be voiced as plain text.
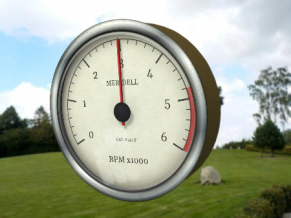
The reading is 3000 rpm
